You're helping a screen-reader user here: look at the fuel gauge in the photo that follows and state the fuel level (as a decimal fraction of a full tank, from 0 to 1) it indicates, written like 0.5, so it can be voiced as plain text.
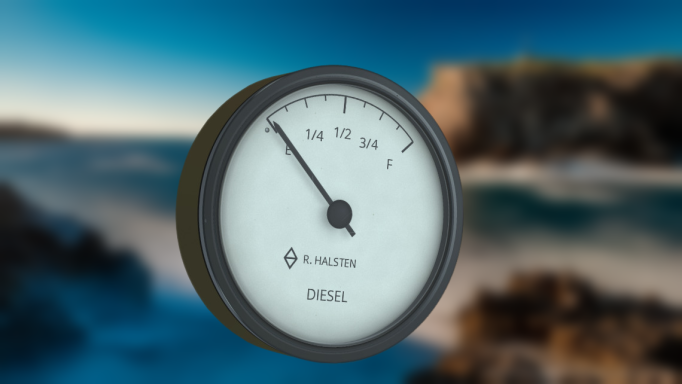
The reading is 0
